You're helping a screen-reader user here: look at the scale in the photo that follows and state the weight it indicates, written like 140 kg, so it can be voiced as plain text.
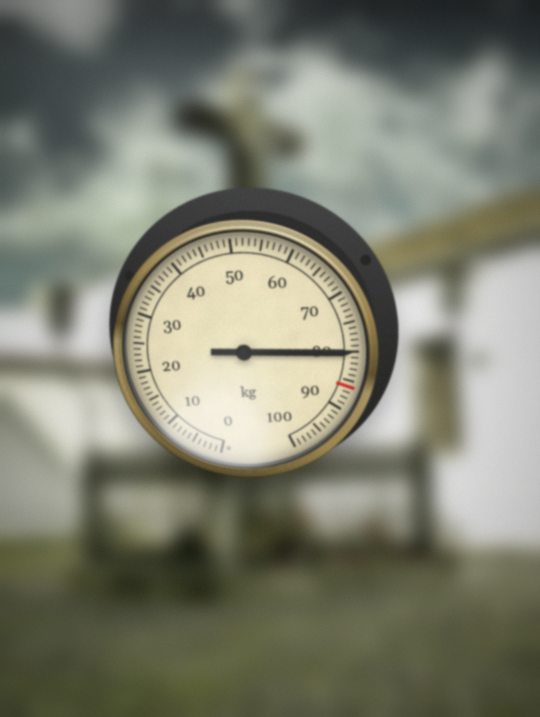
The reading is 80 kg
